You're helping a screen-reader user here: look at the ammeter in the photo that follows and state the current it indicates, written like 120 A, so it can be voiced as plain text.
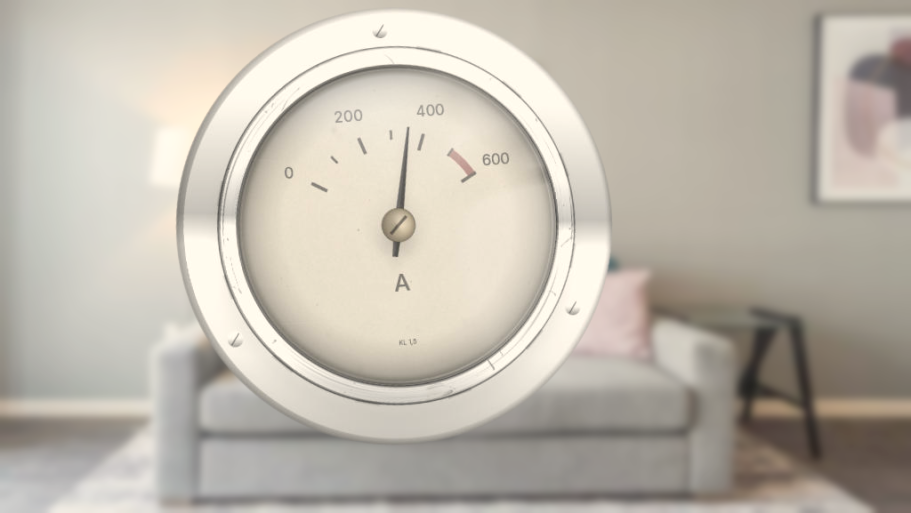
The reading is 350 A
